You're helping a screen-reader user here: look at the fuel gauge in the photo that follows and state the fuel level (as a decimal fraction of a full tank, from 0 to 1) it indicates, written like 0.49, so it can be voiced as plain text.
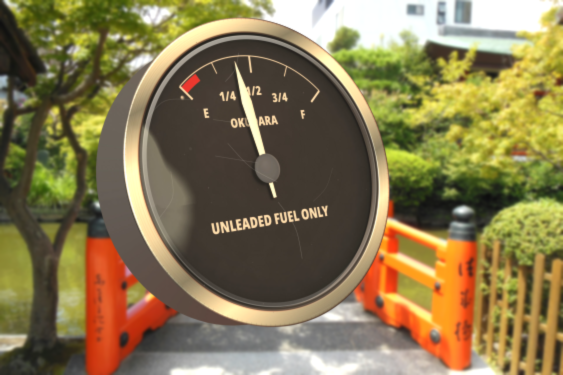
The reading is 0.375
